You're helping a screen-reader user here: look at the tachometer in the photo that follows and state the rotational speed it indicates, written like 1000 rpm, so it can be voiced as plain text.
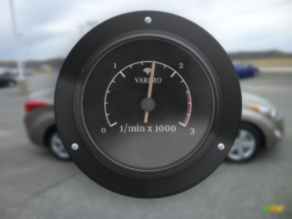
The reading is 1600 rpm
